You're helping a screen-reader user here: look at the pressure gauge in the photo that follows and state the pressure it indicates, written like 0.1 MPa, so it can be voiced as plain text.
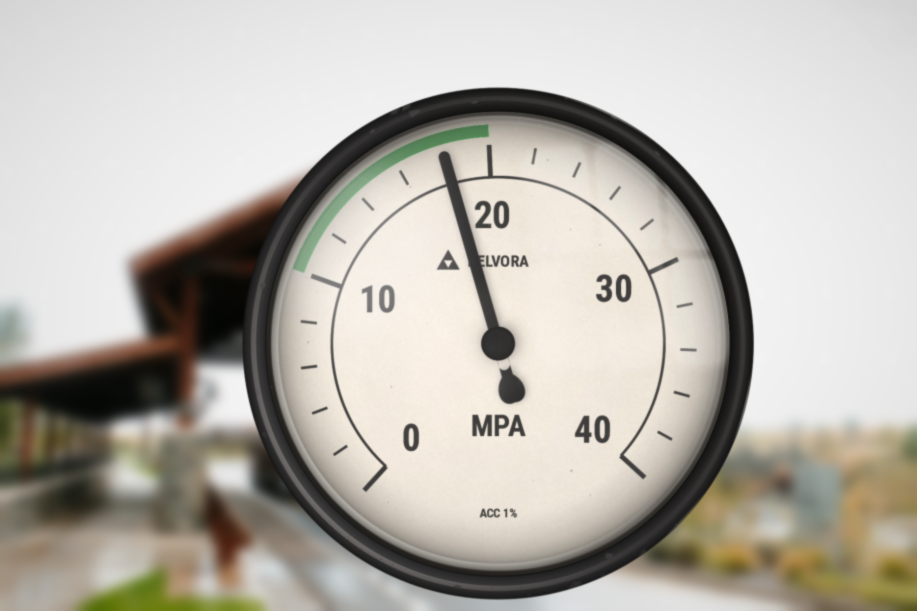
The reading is 18 MPa
